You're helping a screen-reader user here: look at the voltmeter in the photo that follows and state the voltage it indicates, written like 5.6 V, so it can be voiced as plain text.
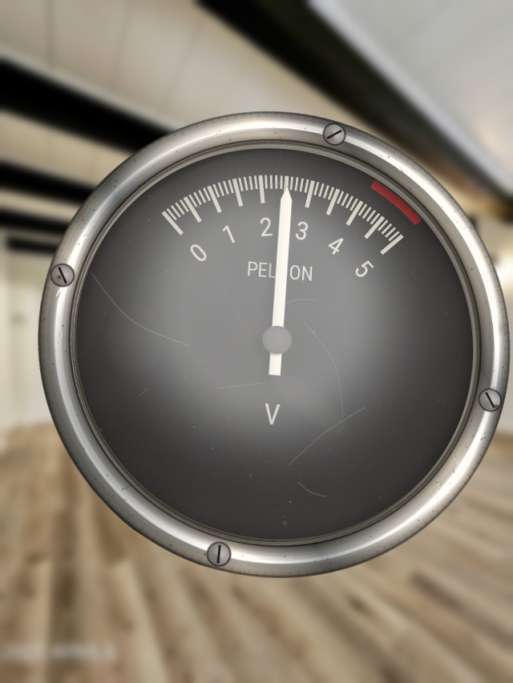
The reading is 2.5 V
